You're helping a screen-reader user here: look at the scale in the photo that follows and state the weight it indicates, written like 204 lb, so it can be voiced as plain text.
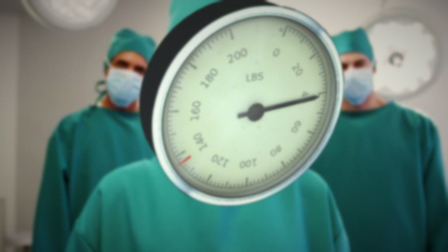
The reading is 40 lb
